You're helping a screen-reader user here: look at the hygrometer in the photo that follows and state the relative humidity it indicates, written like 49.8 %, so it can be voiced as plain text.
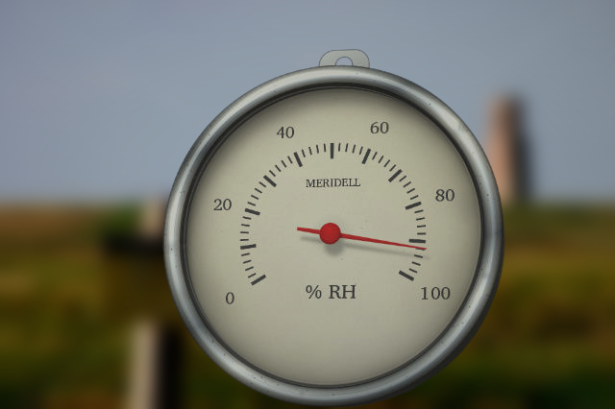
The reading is 92 %
